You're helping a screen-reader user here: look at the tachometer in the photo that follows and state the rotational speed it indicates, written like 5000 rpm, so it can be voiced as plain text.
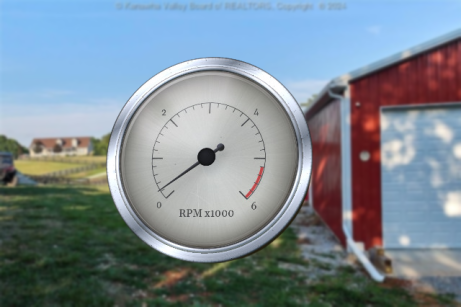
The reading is 200 rpm
